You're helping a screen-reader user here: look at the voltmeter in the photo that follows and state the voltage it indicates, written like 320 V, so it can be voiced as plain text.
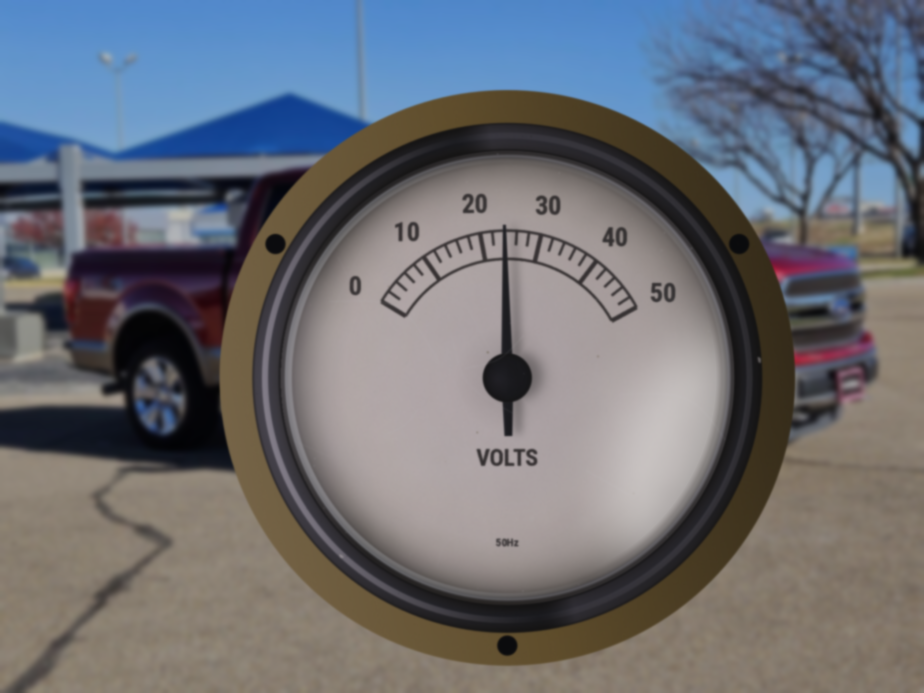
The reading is 24 V
